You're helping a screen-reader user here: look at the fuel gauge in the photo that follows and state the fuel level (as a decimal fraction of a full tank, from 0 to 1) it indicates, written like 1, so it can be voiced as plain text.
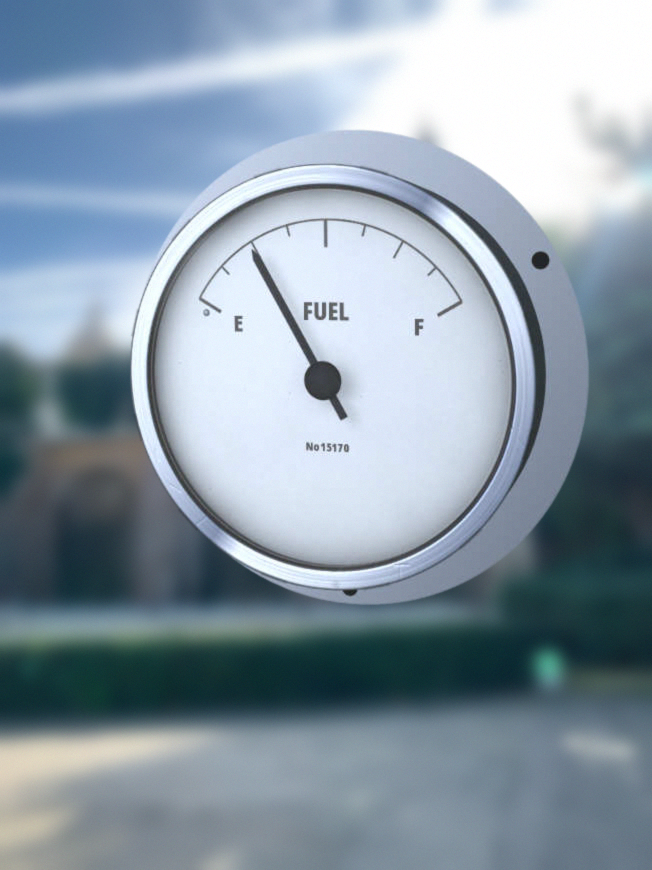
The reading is 0.25
